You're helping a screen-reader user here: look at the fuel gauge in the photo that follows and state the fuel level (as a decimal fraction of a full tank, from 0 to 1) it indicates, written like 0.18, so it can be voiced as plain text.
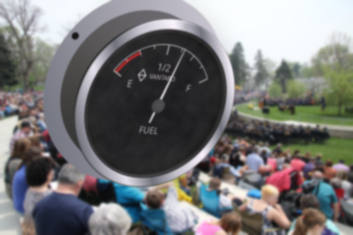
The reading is 0.625
